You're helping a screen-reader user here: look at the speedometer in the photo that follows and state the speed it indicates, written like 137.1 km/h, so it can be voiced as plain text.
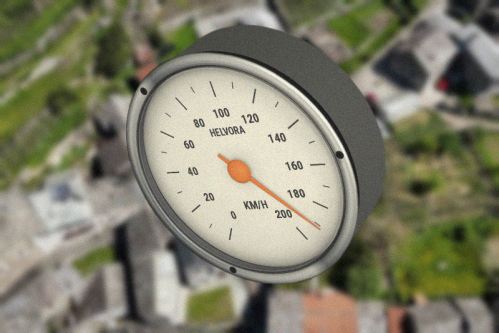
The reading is 190 km/h
